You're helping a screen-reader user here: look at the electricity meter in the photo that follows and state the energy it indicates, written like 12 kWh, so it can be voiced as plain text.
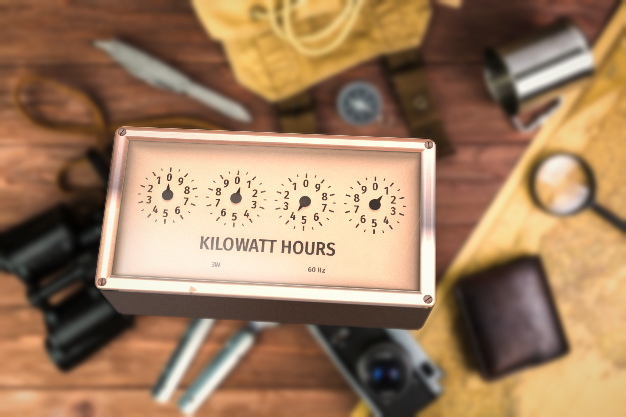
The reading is 41 kWh
